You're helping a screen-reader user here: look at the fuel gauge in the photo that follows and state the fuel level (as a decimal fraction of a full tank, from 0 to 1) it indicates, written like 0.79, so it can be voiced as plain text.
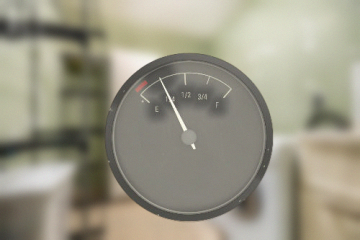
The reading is 0.25
